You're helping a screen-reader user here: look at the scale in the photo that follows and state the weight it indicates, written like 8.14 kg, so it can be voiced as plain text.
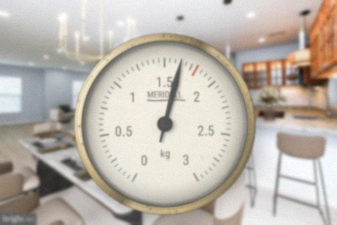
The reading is 1.65 kg
